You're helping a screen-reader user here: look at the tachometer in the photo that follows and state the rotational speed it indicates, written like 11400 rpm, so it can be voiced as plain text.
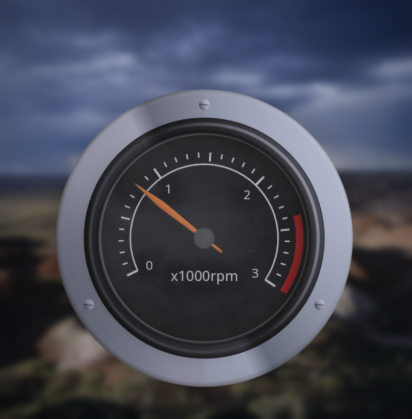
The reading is 800 rpm
